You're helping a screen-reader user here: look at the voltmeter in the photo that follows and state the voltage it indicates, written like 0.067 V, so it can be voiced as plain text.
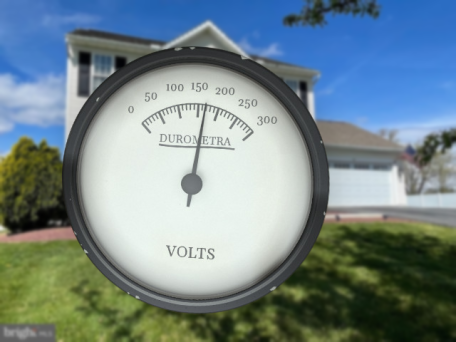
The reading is 170 V
